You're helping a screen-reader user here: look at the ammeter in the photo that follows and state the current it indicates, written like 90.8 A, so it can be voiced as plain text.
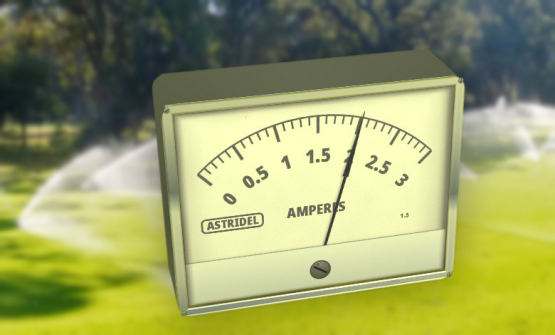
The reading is 2 A
